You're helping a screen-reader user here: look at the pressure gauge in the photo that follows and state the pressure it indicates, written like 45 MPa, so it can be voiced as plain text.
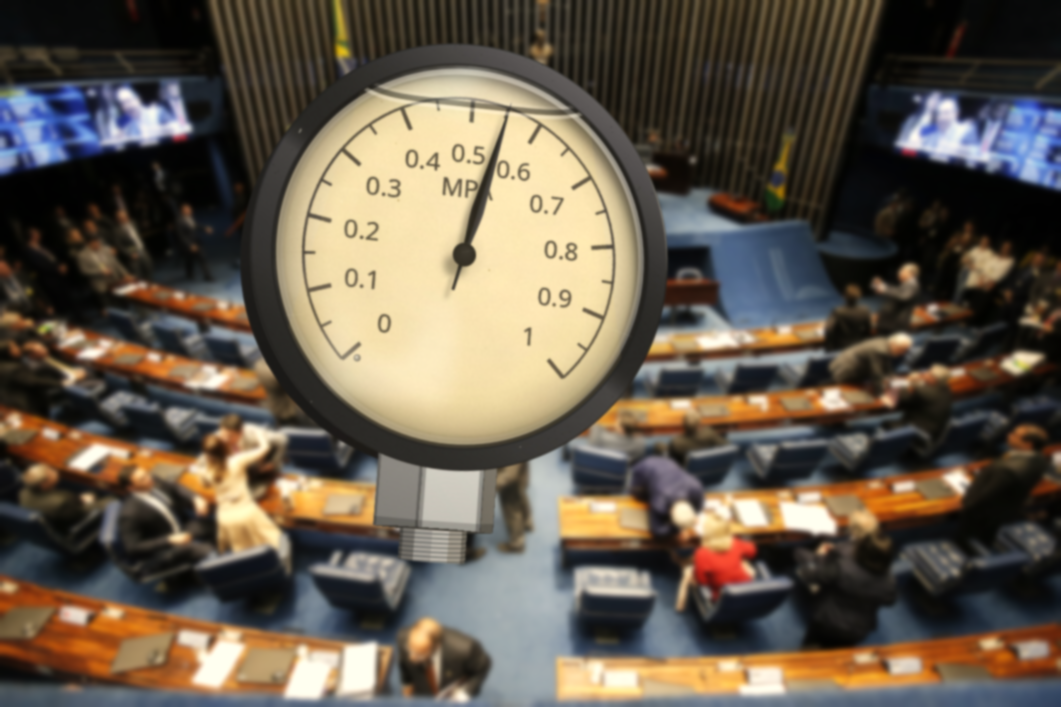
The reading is 0.55 MPa
